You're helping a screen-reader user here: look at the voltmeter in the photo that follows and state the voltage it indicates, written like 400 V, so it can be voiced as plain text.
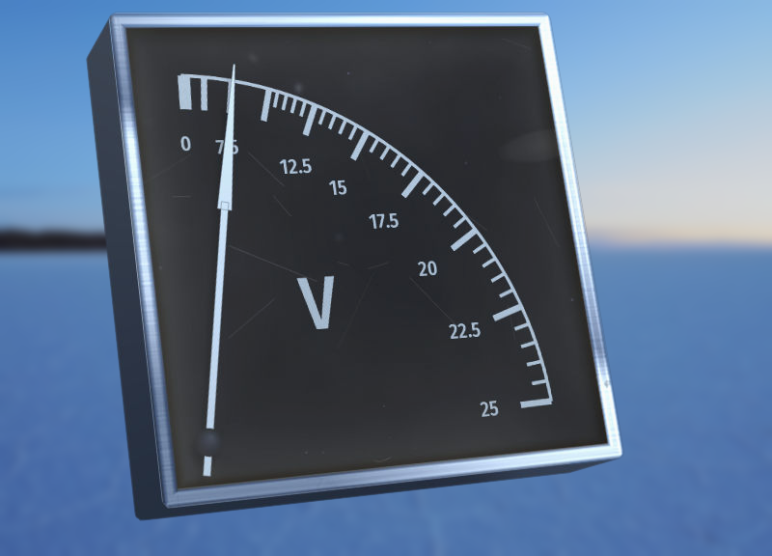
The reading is 7.5 V
